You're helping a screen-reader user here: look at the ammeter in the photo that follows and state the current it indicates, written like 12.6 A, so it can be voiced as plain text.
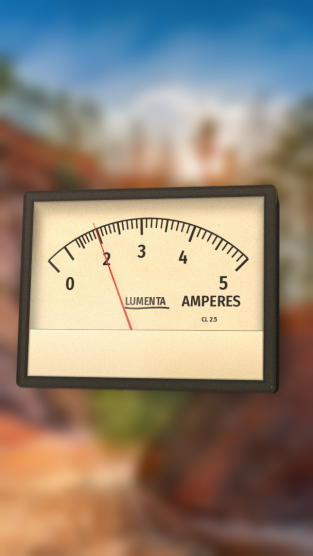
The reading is 2 A
